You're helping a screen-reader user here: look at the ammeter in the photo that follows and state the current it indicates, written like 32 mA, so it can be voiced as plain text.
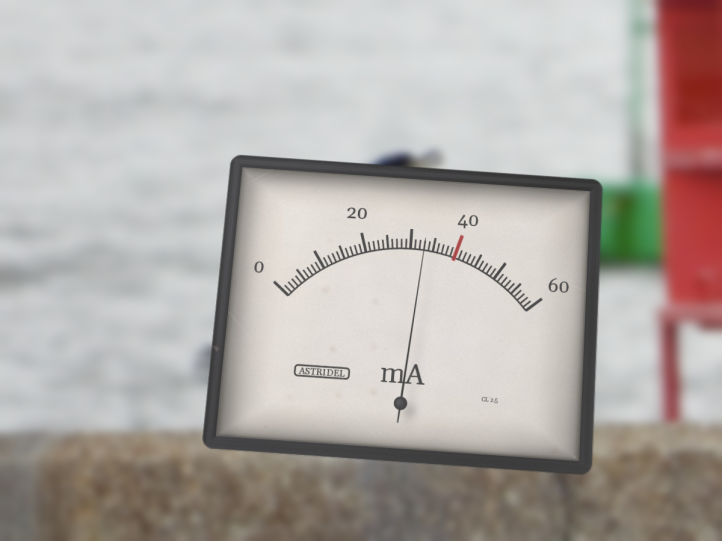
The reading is 33 mA
